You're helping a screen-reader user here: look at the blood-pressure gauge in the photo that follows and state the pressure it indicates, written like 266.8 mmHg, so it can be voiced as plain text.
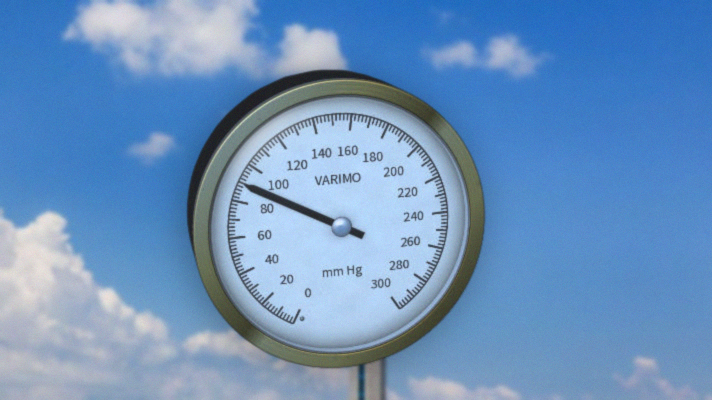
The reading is 90 mmHg
